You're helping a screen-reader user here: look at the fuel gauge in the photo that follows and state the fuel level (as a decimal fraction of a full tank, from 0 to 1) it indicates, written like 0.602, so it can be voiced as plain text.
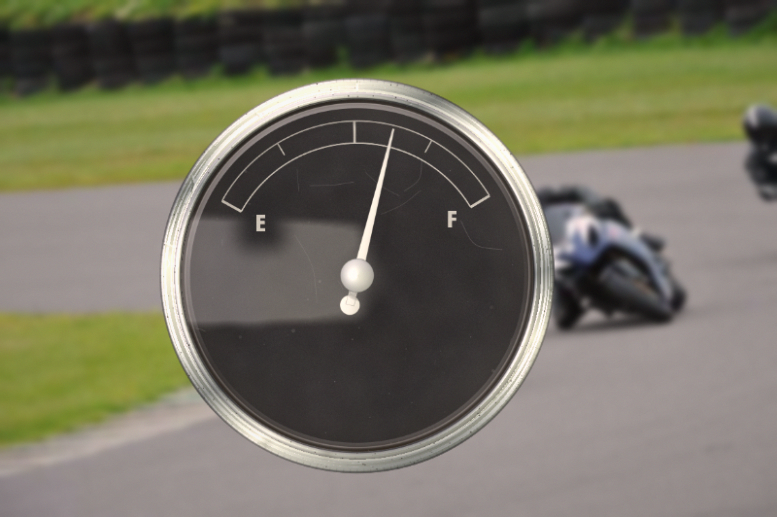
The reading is 0.625
